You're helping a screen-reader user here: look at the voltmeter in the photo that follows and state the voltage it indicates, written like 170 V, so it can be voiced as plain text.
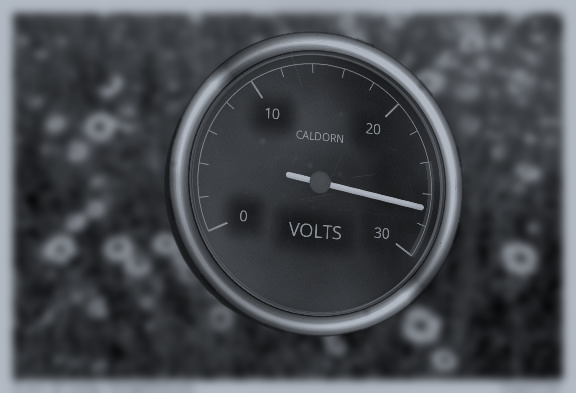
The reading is 27 V
